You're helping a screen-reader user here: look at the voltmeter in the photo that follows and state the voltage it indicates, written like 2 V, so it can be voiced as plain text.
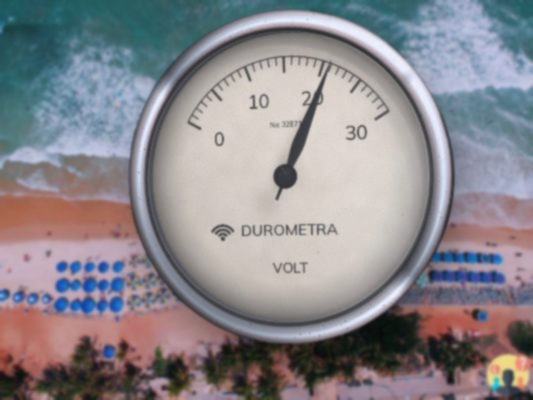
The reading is 21 V
